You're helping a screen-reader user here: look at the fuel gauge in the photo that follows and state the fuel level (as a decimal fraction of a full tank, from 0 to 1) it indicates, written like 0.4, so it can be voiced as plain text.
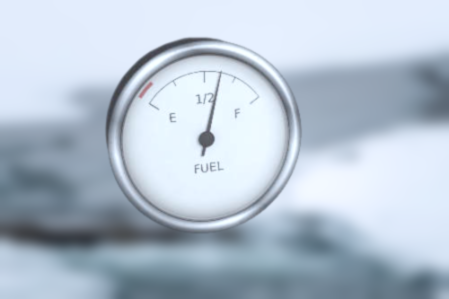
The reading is 0.625
